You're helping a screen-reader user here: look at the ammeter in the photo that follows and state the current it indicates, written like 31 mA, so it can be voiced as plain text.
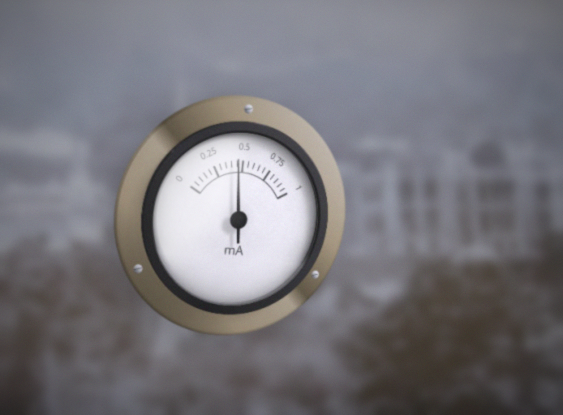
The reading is 0.45 mA
